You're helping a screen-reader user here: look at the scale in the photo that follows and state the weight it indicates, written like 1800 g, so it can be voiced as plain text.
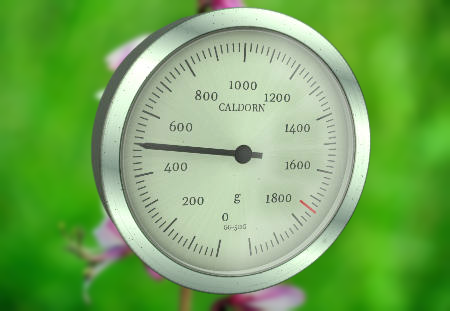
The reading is 500 g
